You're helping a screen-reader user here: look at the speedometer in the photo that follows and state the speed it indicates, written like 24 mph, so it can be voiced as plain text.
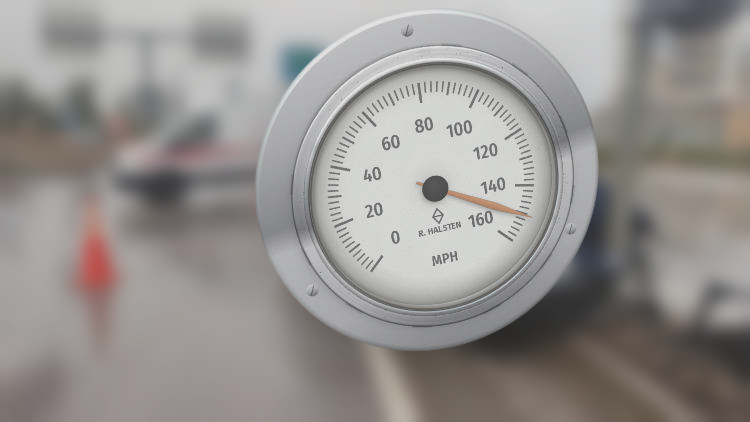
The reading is 150 mph
